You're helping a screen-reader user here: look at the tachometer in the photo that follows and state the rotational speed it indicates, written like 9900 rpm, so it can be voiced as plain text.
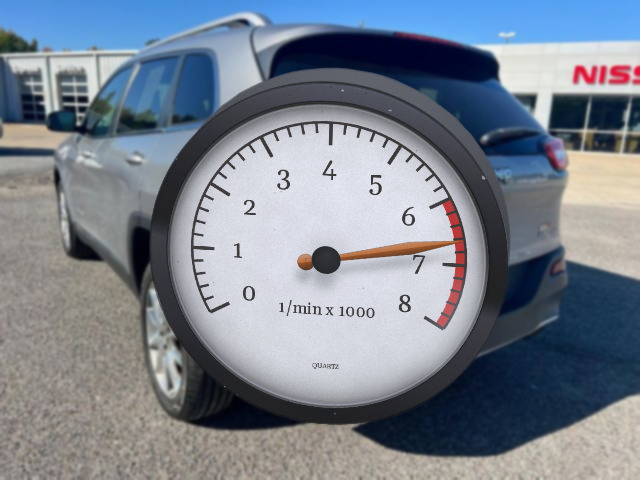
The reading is 6600 rpm
